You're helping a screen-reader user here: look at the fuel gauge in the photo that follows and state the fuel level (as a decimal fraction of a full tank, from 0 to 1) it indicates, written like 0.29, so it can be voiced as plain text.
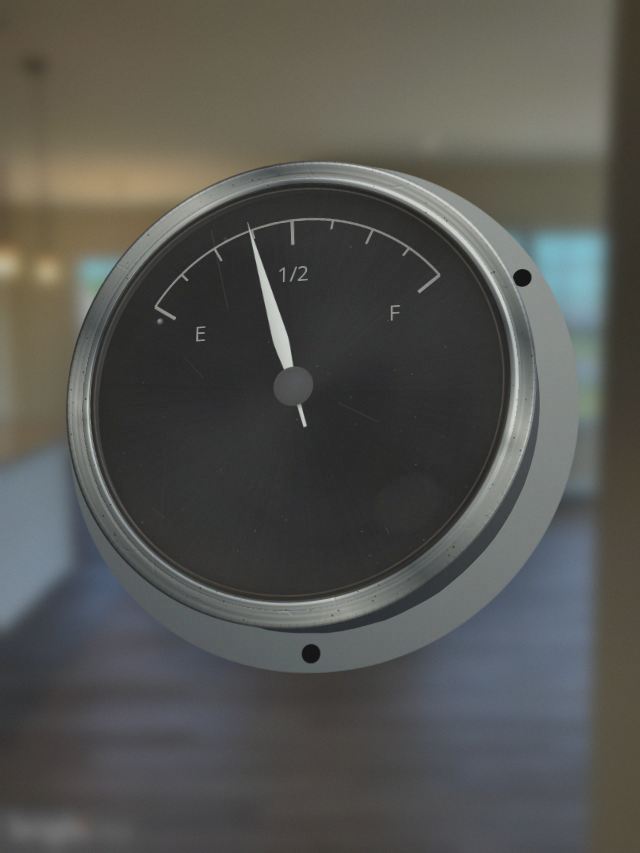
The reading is 0.375
